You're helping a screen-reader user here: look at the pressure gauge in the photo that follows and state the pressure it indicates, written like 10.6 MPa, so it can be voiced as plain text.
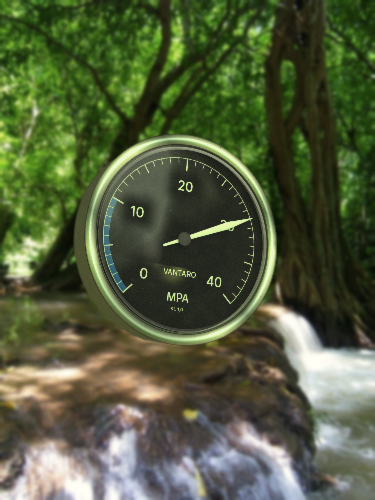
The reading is 30 MPa
